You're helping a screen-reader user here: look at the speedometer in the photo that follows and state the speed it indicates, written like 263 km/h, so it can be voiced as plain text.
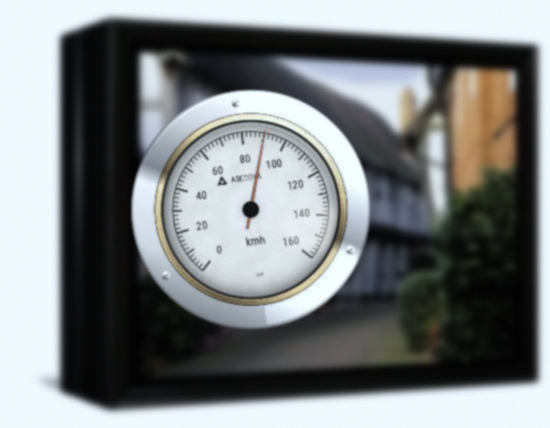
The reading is 90 km/h
